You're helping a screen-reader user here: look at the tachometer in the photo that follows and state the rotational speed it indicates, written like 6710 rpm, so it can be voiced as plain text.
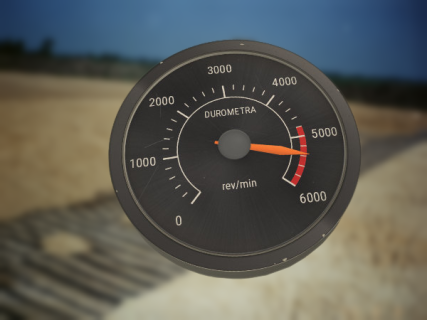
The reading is 5400 rpm
